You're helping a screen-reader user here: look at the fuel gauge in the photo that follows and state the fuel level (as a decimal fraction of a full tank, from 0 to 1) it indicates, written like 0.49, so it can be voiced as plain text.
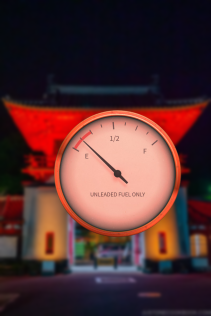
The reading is 0.125
